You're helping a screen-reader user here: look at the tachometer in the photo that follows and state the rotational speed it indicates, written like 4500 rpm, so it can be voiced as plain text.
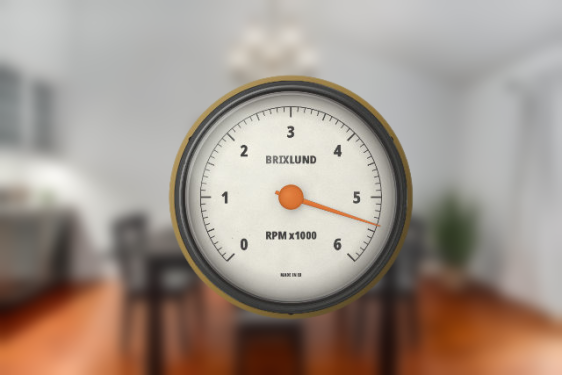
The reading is 5400 rpm
